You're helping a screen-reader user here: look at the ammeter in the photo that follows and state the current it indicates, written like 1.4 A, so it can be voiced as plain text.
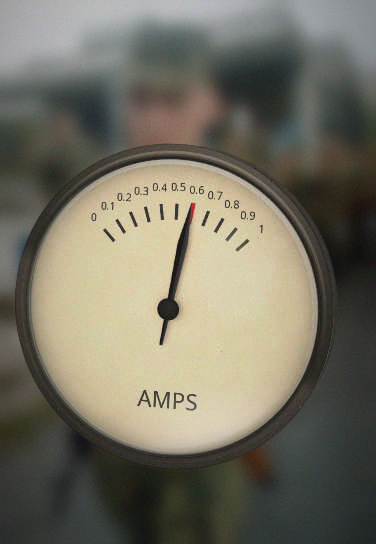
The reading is 0.6 A
